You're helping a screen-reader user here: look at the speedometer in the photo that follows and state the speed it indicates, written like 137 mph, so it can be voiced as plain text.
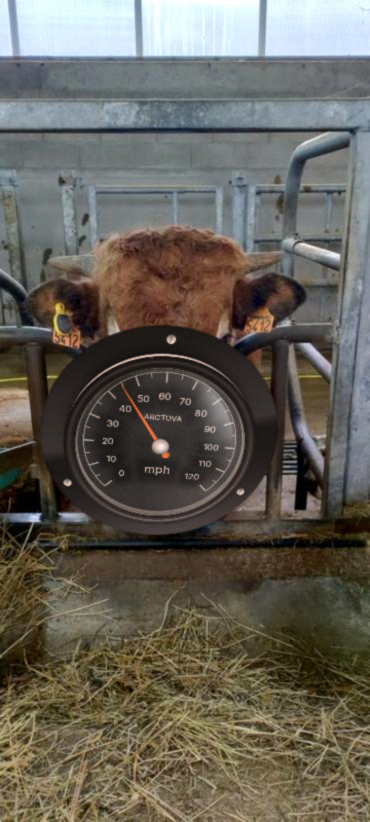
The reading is 45 mph
